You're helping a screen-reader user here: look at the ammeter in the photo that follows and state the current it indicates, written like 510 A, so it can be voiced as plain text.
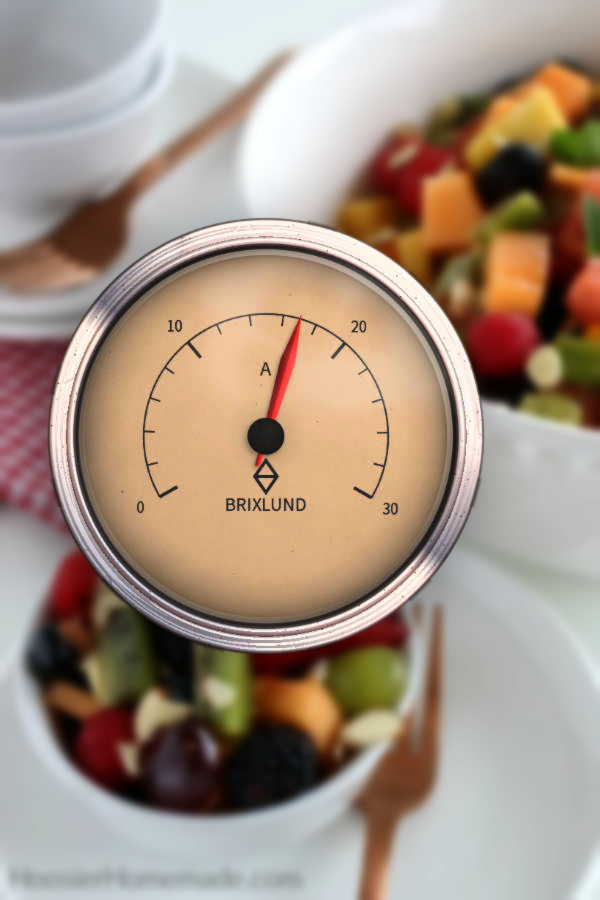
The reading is 17 A
